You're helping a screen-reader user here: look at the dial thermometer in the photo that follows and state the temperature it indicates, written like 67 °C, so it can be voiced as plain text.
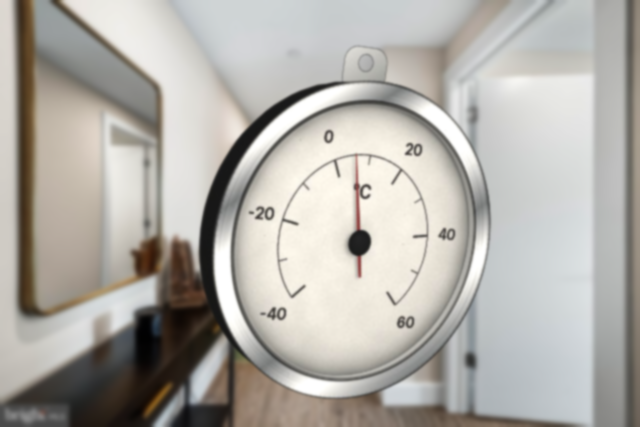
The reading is 5 °C
